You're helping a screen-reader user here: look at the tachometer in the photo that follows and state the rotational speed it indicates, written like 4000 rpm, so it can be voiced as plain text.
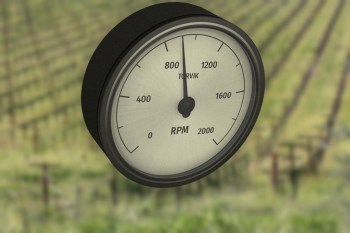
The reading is 900 rpm
